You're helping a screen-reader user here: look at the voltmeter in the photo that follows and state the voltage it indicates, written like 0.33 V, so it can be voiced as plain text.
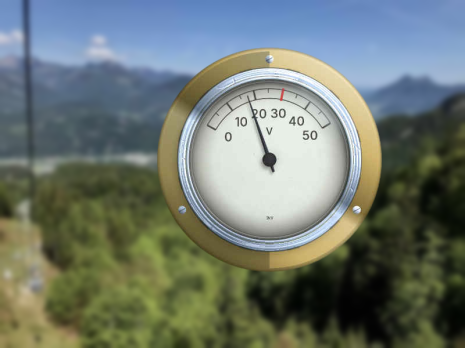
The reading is 17.5 V
